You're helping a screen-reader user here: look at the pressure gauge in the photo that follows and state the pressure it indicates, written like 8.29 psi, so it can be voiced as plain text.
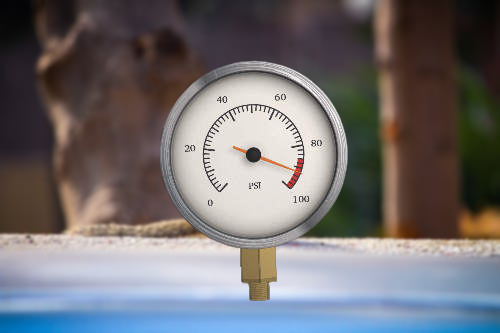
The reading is 92 psi
